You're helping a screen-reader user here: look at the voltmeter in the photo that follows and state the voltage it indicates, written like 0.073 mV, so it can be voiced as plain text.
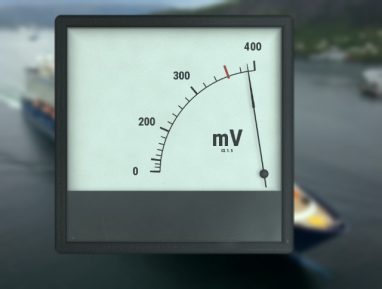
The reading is 390 mV
